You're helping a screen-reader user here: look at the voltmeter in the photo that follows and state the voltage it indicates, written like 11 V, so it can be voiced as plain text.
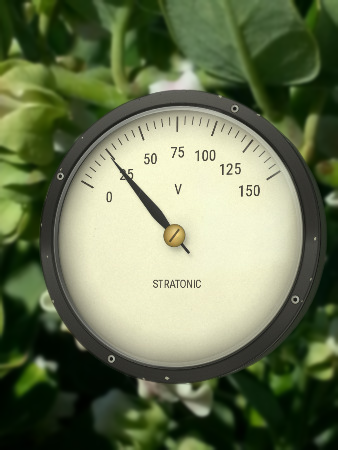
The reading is 25 V
